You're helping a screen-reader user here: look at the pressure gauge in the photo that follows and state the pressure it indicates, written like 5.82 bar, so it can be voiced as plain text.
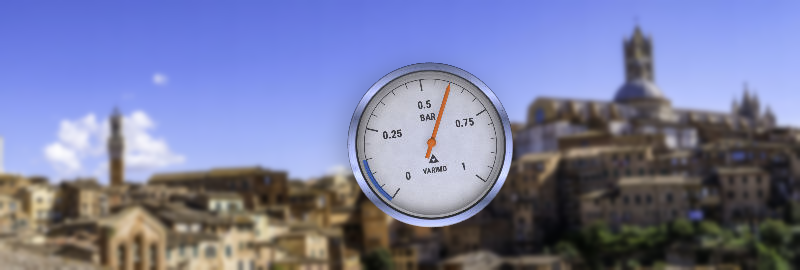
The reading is 0.6 bar
